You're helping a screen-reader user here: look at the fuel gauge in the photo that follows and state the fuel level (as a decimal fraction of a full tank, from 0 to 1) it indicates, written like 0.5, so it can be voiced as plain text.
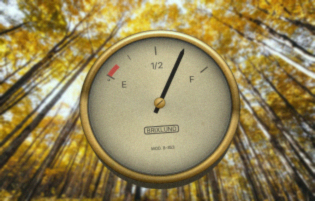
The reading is 0.75
